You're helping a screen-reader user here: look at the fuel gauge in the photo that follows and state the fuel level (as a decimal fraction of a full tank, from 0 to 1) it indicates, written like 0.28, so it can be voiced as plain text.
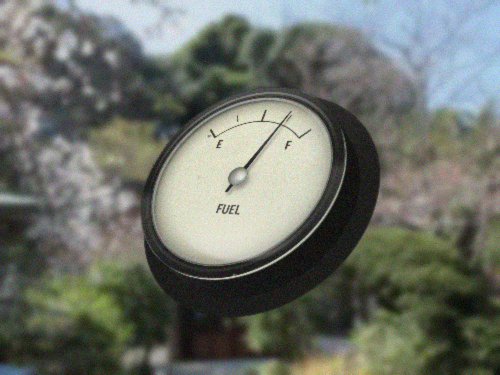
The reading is 0.75
